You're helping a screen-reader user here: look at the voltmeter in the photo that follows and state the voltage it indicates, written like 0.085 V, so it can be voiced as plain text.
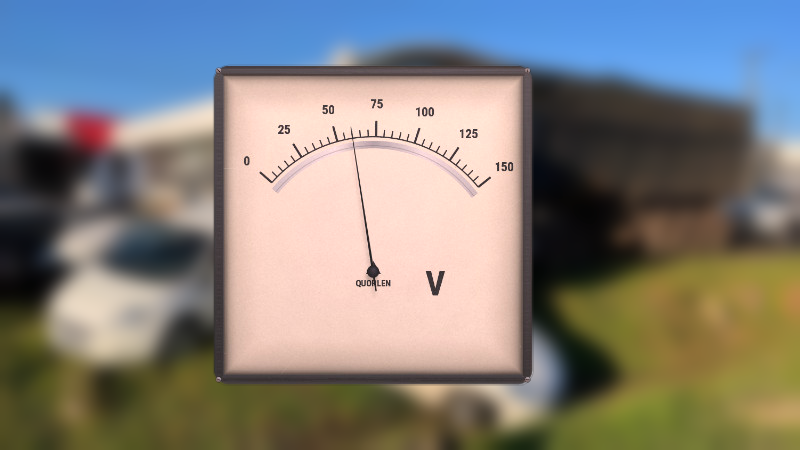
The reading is 60 V
